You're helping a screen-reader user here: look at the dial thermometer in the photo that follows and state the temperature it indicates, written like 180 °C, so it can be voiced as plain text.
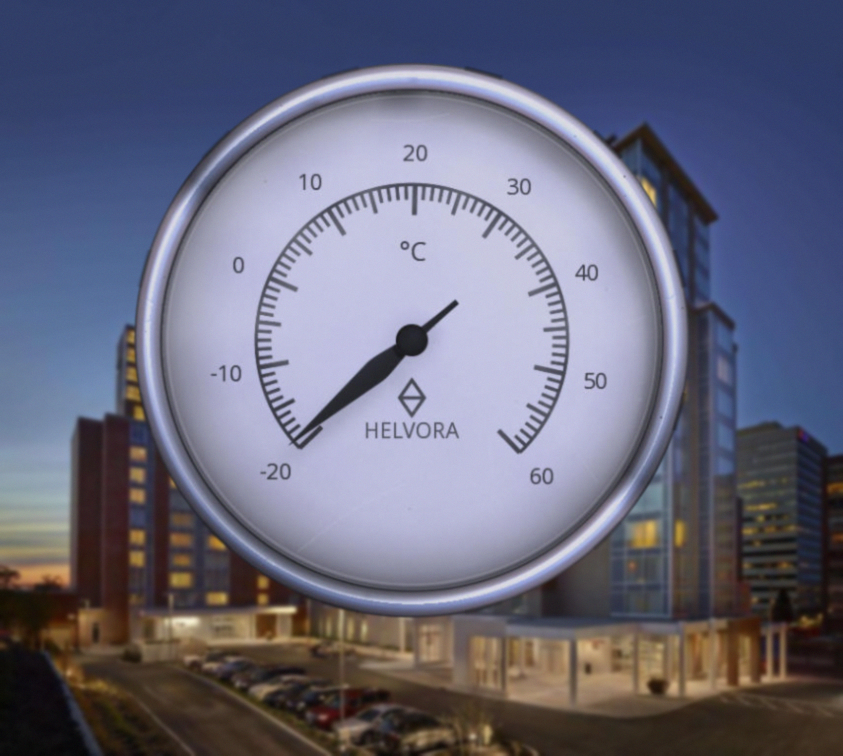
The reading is -19 °C
